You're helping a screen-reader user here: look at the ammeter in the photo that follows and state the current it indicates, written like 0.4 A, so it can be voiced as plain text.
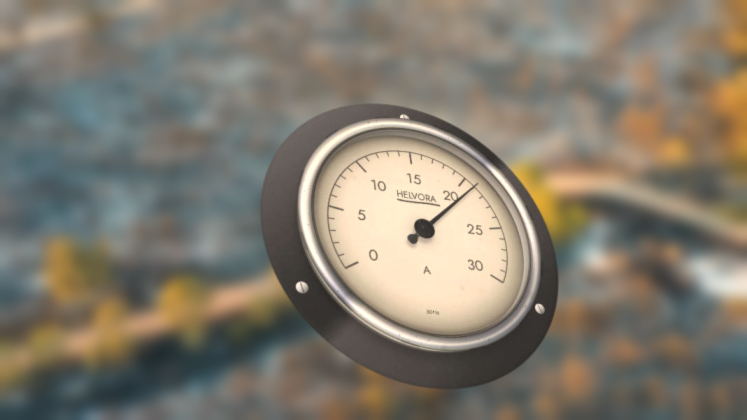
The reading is 21 A
